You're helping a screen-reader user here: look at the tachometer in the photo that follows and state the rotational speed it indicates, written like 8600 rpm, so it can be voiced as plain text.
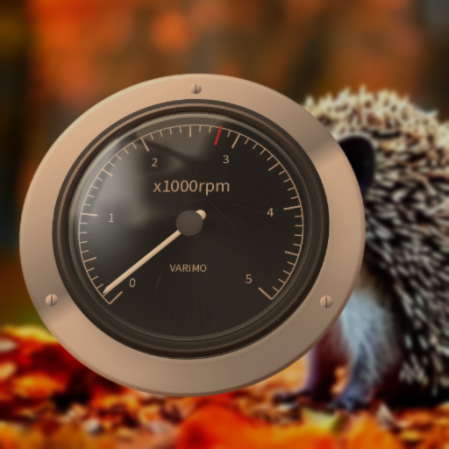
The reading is 100 rpm
